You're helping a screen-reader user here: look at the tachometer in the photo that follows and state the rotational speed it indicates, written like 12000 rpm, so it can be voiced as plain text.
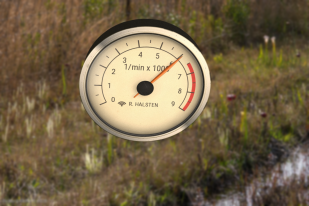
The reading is 6000 rpm
